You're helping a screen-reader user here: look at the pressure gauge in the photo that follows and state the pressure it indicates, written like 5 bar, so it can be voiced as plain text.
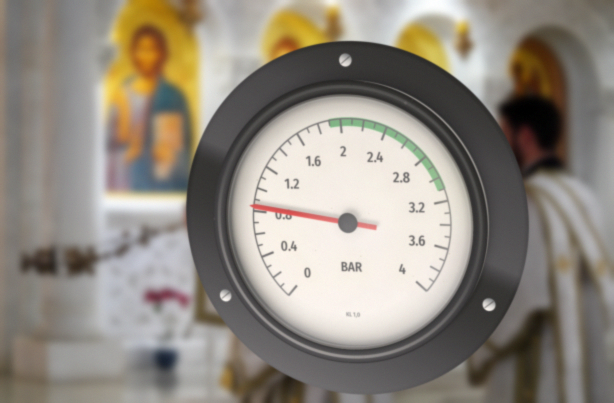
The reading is 0.85 bar
